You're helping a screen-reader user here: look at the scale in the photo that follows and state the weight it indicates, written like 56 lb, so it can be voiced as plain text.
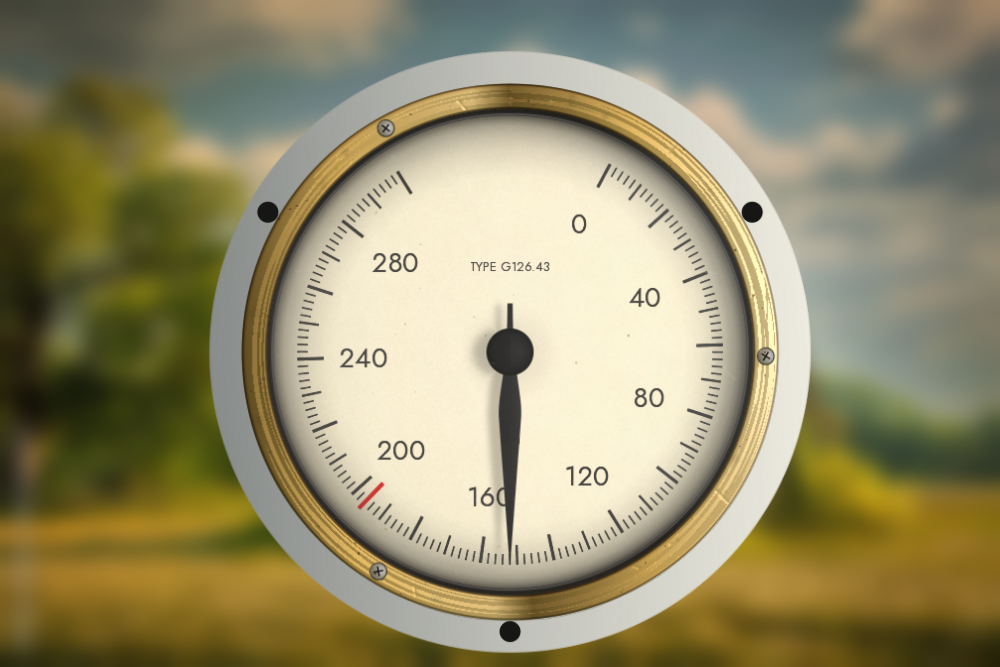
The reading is 152 lb
